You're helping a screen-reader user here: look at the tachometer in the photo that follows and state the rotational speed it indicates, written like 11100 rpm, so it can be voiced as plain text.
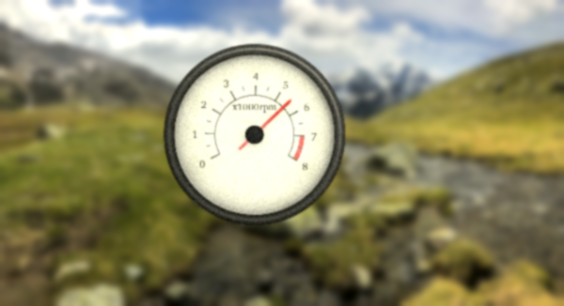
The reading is 5500 rpm
